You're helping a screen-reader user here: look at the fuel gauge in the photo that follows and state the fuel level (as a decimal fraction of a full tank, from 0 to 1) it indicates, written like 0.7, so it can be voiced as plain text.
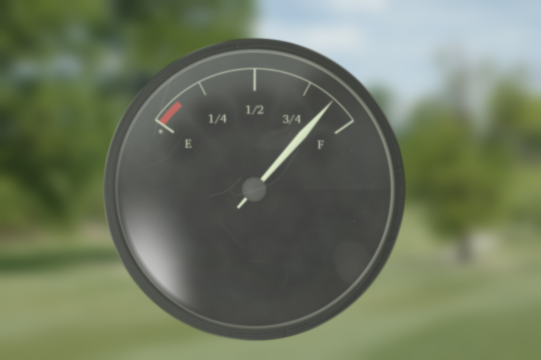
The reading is 0.875
